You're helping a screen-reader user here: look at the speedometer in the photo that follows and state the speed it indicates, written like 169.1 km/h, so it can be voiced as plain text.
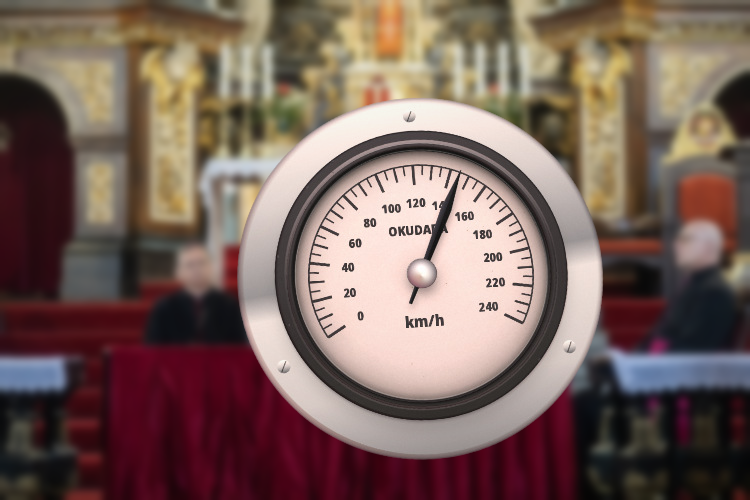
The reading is 145 km/h
